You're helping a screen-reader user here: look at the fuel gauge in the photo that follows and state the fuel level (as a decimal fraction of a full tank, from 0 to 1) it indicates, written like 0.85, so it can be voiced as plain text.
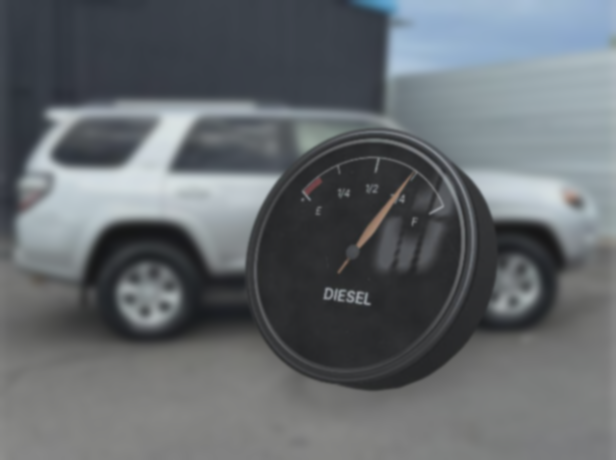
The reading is 0.75
